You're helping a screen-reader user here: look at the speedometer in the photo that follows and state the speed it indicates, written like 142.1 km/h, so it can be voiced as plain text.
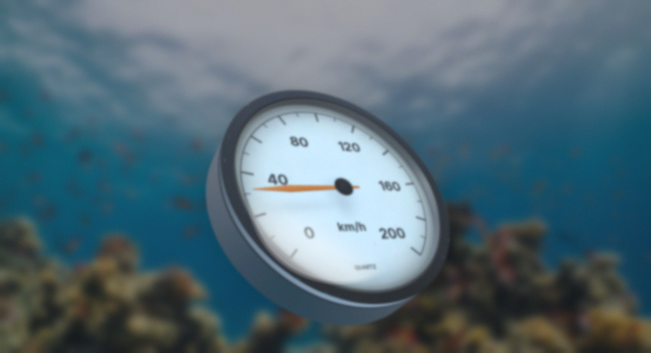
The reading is 30 km/h
